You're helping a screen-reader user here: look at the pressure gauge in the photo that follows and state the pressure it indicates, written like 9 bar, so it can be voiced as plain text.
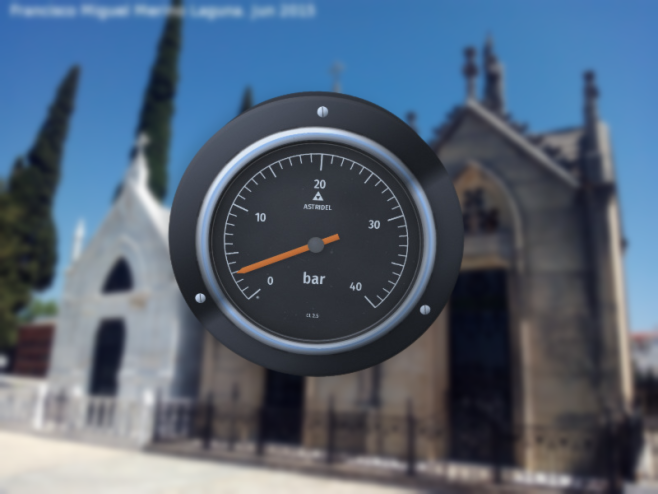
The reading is 3 bar
